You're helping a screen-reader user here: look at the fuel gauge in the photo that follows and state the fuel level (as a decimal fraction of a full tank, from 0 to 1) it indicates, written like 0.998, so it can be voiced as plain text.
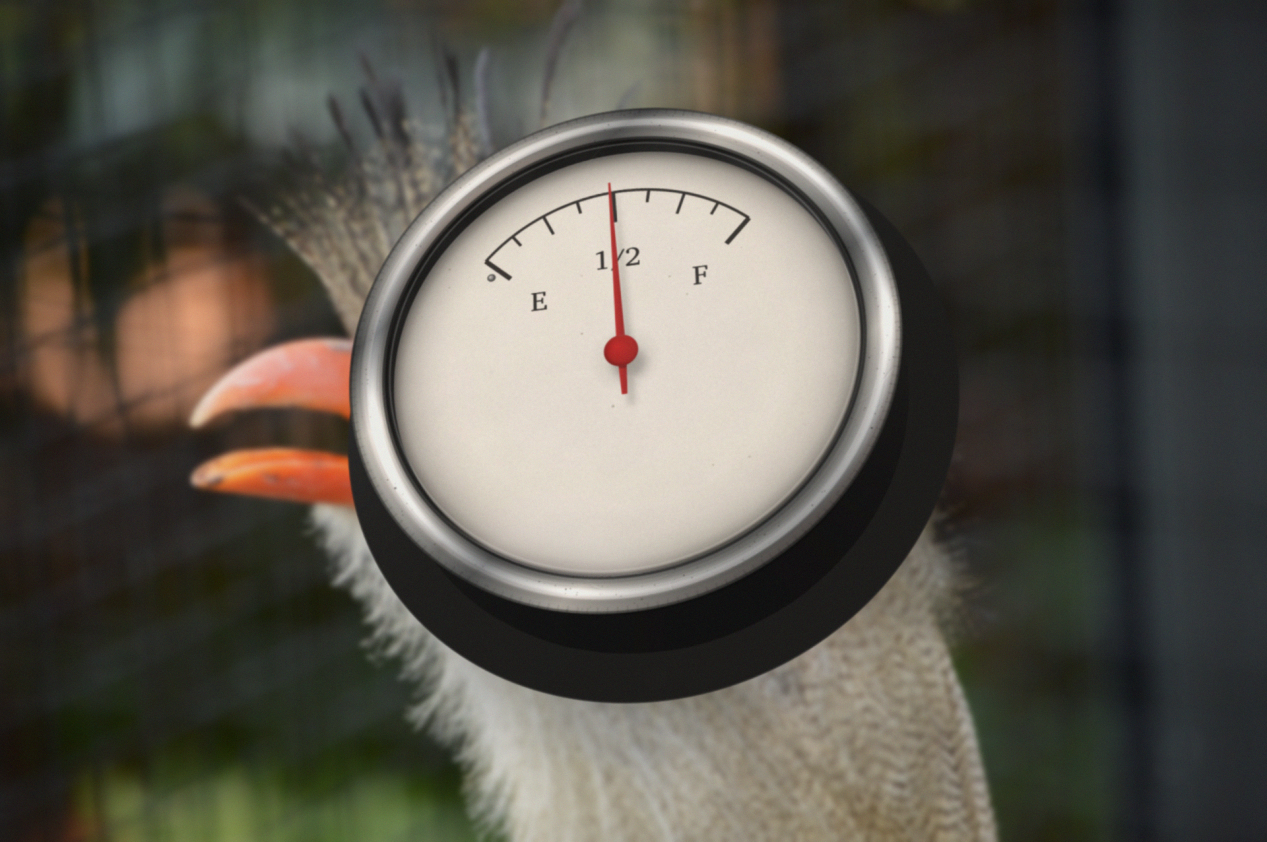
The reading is 0.5
